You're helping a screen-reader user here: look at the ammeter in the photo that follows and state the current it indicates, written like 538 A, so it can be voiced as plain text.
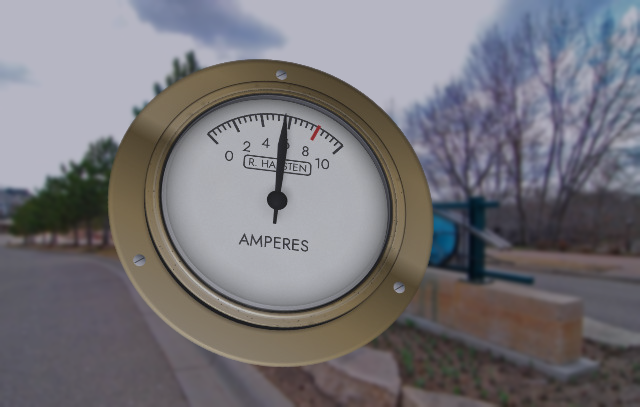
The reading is 5.6 A
